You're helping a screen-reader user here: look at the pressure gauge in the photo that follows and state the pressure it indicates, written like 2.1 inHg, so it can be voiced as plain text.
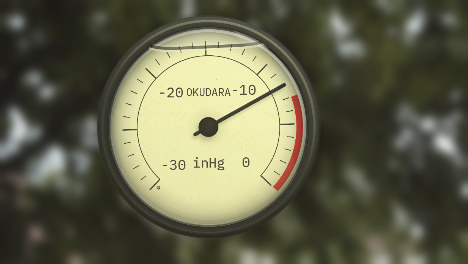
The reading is -8 inHg
